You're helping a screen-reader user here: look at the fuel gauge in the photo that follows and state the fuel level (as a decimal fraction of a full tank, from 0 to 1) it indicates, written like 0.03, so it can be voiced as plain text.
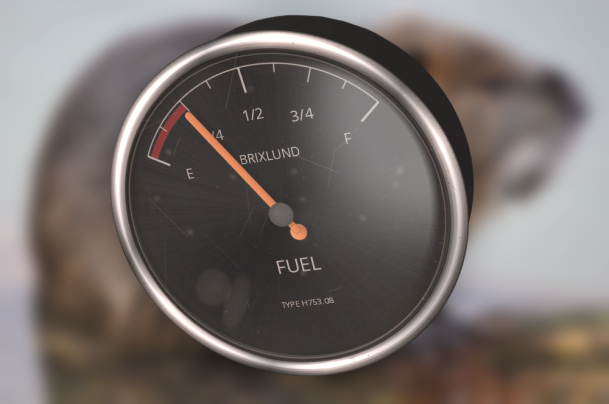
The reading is 0.25
